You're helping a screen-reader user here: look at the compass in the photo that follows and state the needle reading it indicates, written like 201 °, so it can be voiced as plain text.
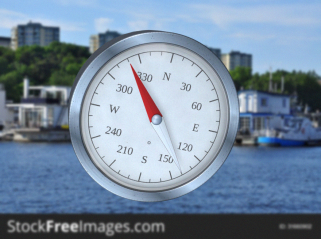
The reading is 320 °
